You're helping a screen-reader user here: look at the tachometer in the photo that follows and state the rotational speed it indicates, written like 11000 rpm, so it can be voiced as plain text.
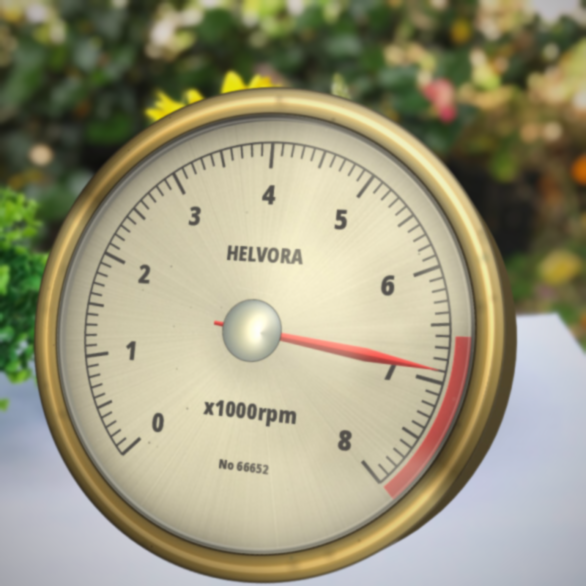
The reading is 6900 rpm
